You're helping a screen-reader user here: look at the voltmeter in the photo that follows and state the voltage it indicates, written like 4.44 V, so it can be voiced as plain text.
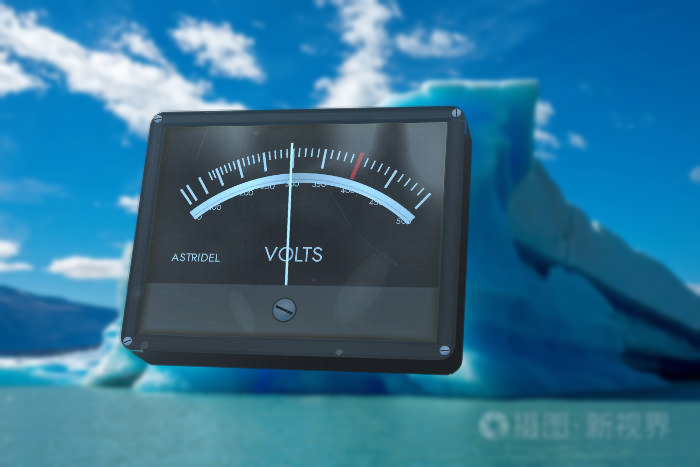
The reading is 300 V
